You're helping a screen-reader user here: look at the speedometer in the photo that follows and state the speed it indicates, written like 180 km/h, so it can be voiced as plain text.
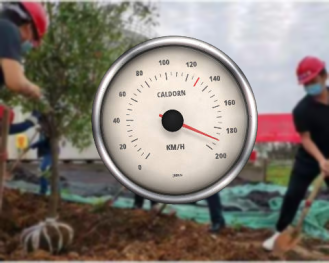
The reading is 190 km/h
